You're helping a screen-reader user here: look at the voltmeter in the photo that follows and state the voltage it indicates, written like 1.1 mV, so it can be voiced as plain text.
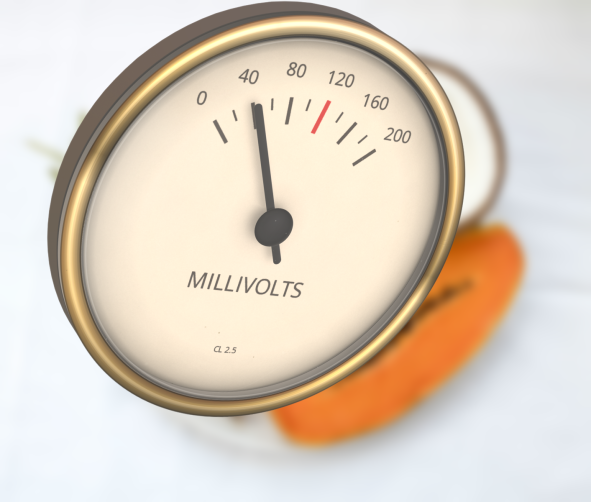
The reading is 40 mV
